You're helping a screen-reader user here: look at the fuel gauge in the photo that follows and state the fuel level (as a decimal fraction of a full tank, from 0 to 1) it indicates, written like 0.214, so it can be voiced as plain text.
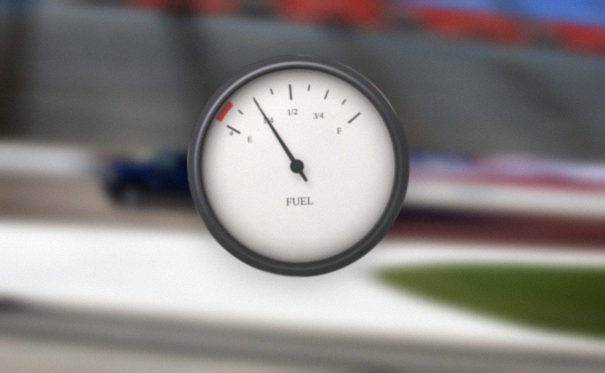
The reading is 0.25
